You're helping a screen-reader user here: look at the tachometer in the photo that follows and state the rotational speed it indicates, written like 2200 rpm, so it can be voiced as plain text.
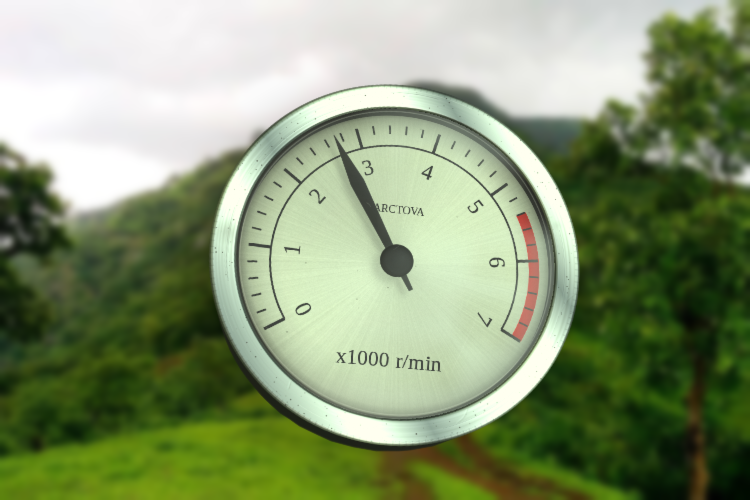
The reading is 2700 rpm
